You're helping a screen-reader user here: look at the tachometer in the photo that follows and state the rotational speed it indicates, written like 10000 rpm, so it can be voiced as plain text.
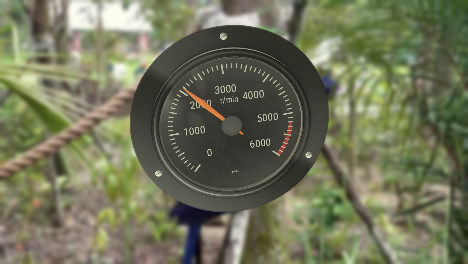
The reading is 2100 rpm
